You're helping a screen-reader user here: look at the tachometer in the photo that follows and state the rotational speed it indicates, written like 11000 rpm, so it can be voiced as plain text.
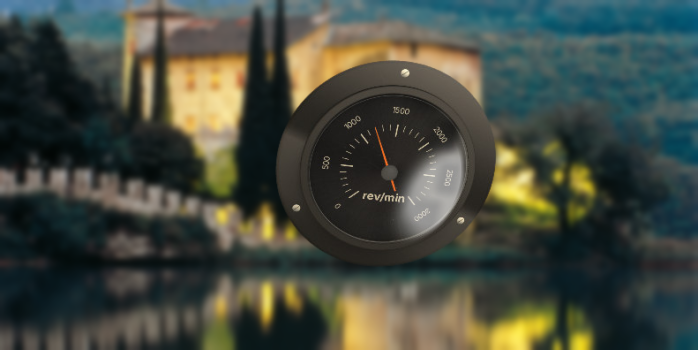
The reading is 1200 rpm
